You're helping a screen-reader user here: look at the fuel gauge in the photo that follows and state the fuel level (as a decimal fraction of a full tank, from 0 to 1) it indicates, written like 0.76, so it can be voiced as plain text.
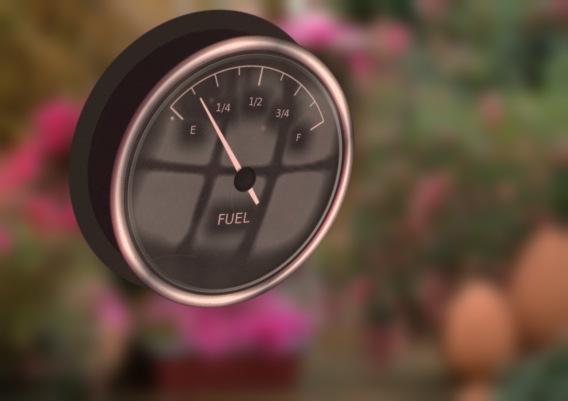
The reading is 0.125
